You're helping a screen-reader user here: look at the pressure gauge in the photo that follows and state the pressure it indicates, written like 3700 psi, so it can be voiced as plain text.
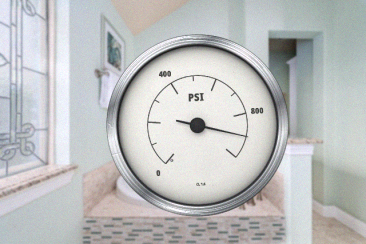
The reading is 900 psi
